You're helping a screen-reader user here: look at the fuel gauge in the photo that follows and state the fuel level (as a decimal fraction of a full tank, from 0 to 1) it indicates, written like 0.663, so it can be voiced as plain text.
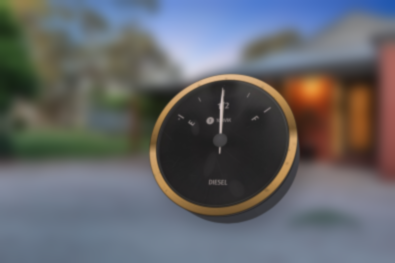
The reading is 0.5
